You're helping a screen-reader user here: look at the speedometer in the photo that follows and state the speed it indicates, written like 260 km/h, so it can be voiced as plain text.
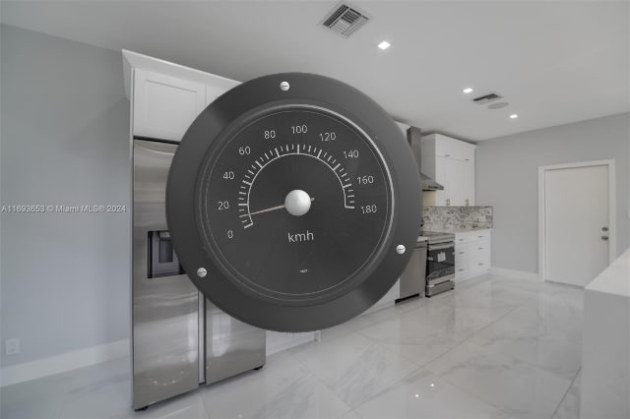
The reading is 10 km/h
